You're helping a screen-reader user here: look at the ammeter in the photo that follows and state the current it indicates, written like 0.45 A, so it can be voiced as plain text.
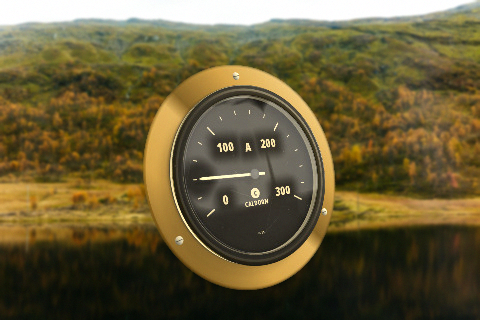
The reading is 40 A
